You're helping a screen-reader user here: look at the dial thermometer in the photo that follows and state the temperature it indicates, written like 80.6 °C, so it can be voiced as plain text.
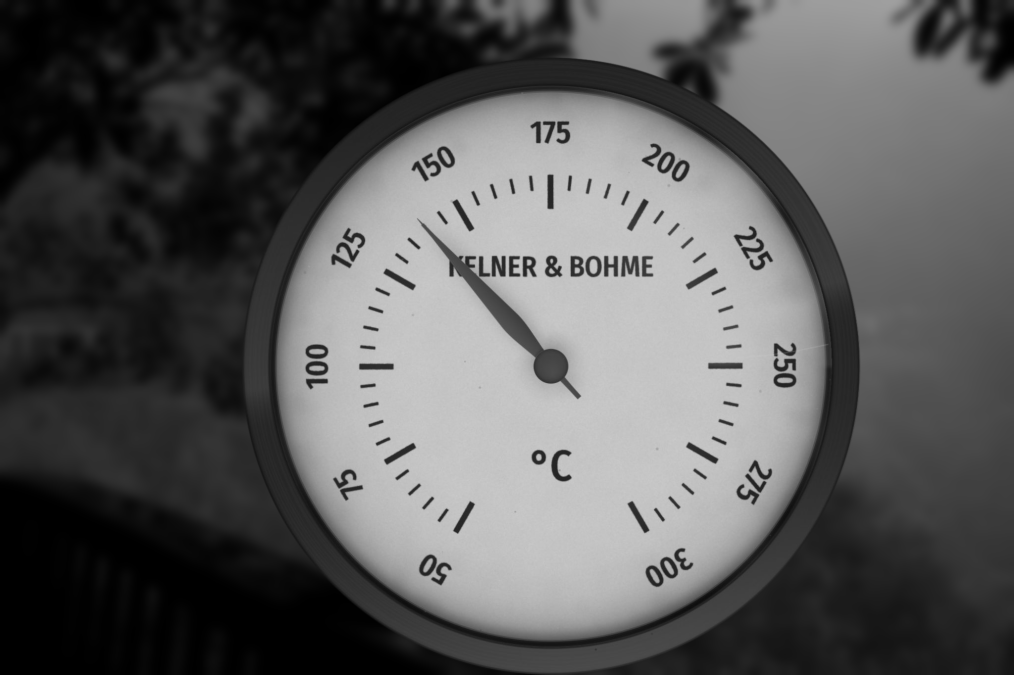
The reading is 140 °C
